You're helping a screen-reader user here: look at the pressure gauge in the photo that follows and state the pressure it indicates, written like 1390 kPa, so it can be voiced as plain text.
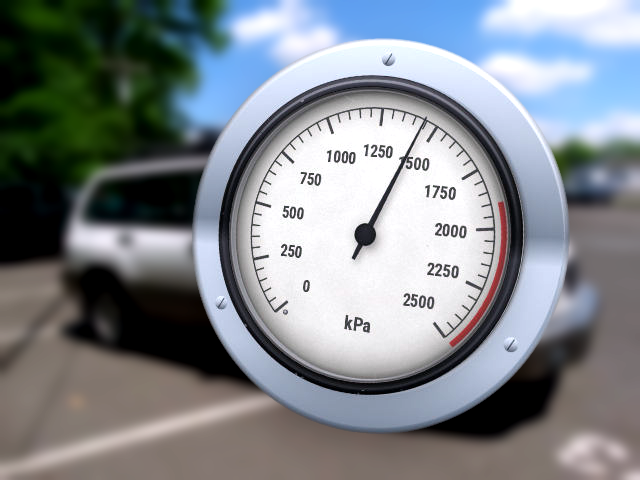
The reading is 1450 kPa
